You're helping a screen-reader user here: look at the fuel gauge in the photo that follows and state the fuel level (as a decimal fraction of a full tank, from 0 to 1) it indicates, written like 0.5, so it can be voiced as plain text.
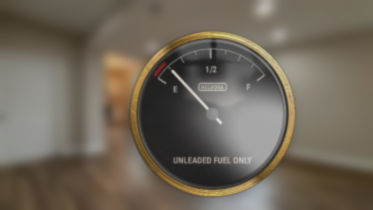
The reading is 0.125
